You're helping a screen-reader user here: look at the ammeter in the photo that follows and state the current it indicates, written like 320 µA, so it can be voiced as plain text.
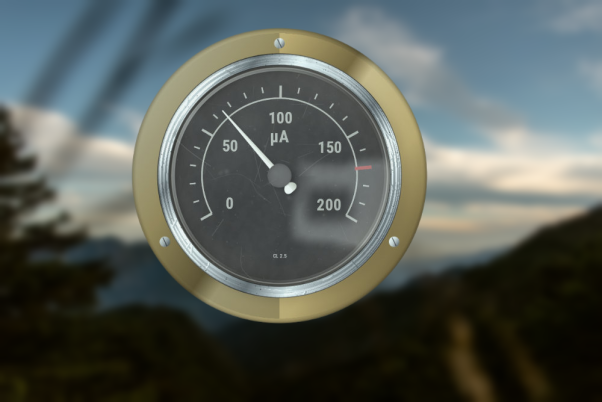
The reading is 65 µA
